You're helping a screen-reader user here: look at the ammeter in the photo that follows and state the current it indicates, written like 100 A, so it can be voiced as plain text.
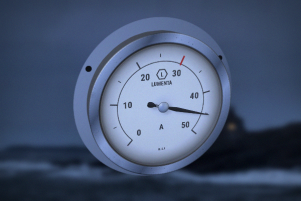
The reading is 45 A
